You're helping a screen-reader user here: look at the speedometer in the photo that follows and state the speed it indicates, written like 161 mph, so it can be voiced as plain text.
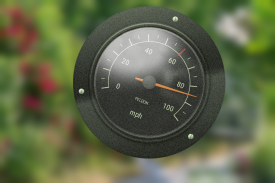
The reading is 85 mph
